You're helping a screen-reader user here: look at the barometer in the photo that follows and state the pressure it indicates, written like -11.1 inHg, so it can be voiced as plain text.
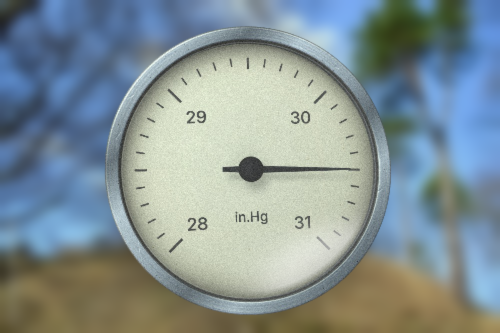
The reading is 30.5 inHg
